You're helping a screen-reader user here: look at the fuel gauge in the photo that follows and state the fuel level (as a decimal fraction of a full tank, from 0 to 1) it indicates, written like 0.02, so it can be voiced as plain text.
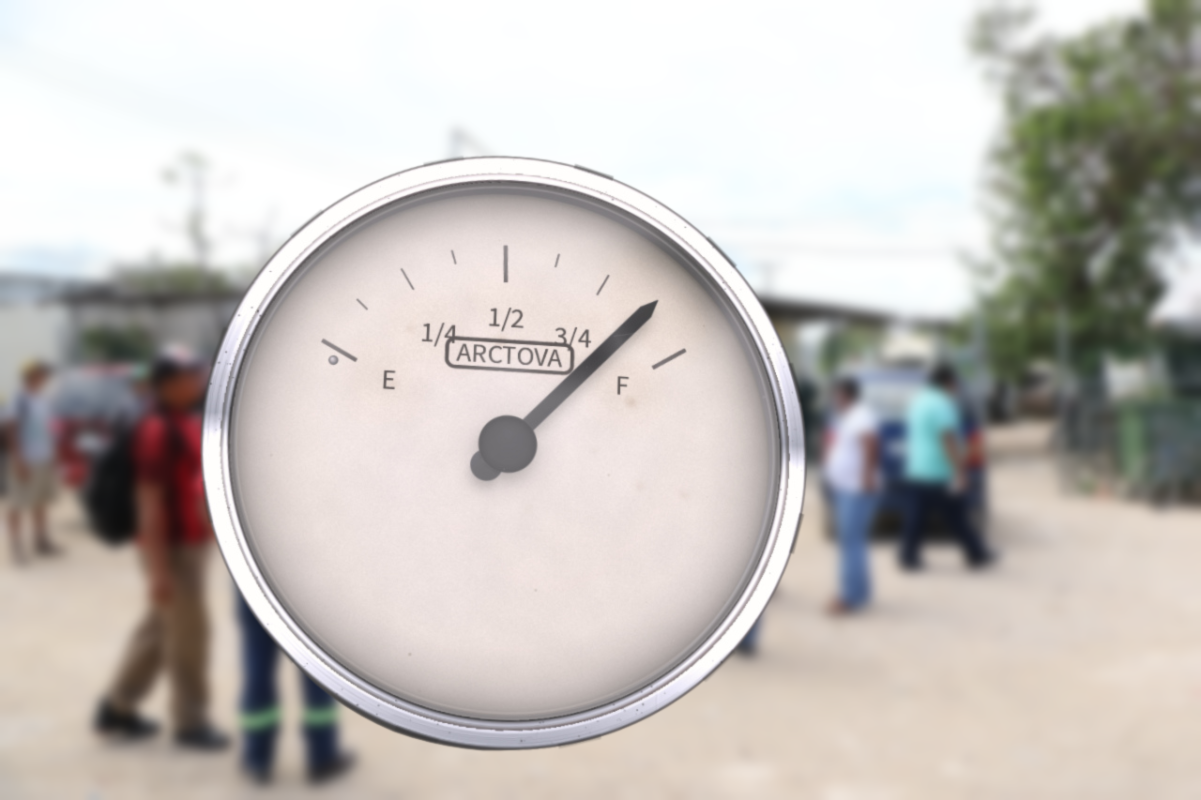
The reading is 0.875
